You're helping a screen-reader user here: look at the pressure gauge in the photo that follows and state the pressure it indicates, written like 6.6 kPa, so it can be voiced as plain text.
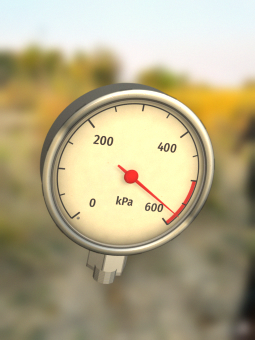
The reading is 575 kPa
